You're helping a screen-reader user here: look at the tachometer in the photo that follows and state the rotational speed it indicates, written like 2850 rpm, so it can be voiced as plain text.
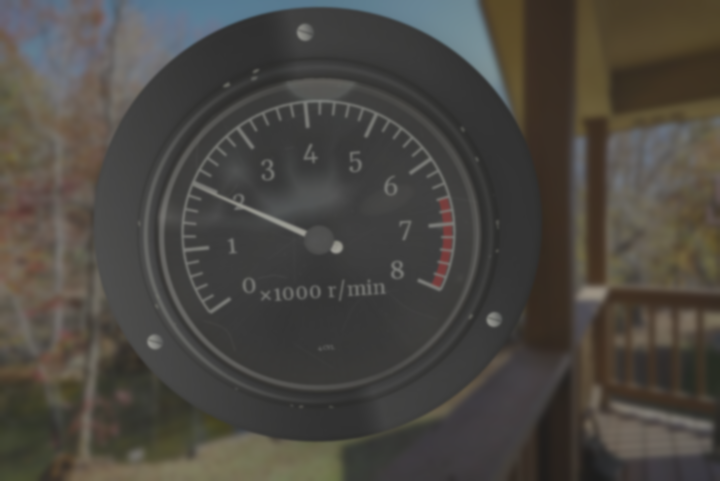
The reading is 2000 rpm
